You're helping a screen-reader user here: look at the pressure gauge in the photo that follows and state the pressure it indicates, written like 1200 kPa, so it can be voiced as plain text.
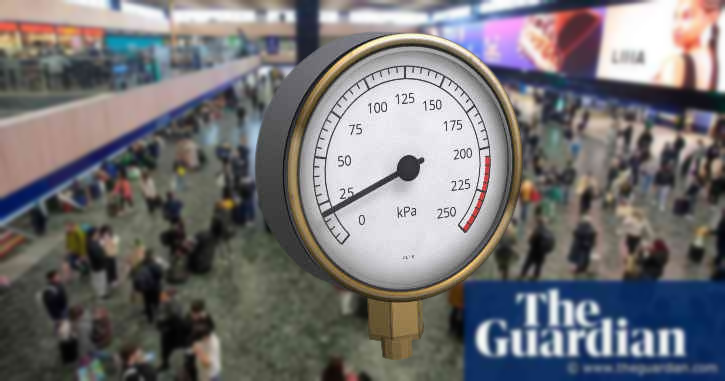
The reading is 20 kPa
